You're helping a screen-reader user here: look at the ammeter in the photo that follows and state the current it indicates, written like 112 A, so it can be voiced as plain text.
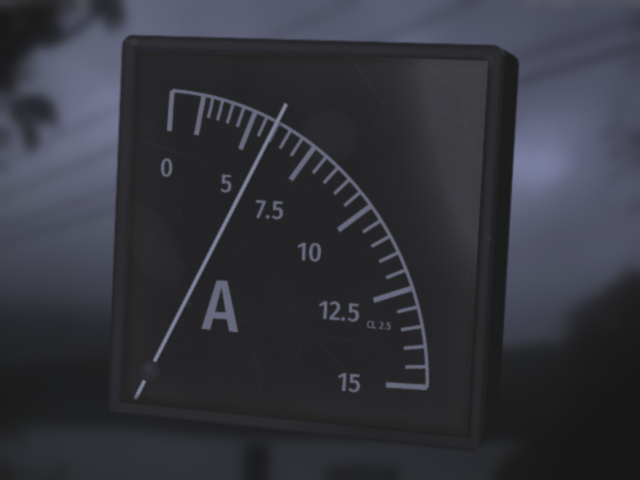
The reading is 6 A
